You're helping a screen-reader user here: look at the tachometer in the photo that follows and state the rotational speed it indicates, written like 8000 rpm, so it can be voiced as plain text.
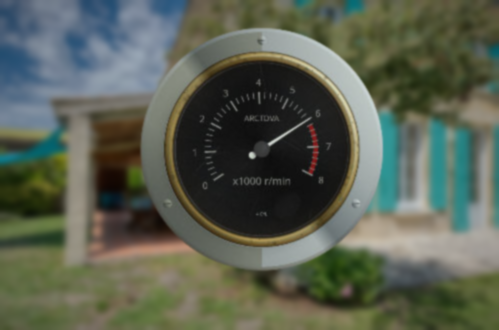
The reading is 6000 rpm
